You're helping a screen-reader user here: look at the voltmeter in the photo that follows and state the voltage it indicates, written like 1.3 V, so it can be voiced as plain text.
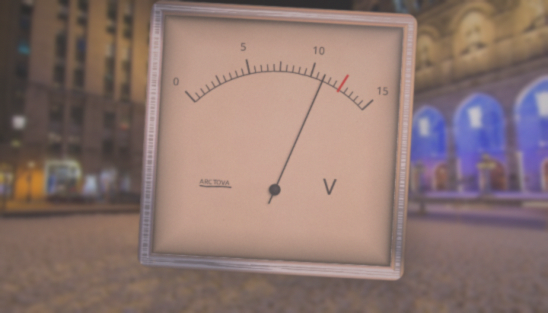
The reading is 11 V
